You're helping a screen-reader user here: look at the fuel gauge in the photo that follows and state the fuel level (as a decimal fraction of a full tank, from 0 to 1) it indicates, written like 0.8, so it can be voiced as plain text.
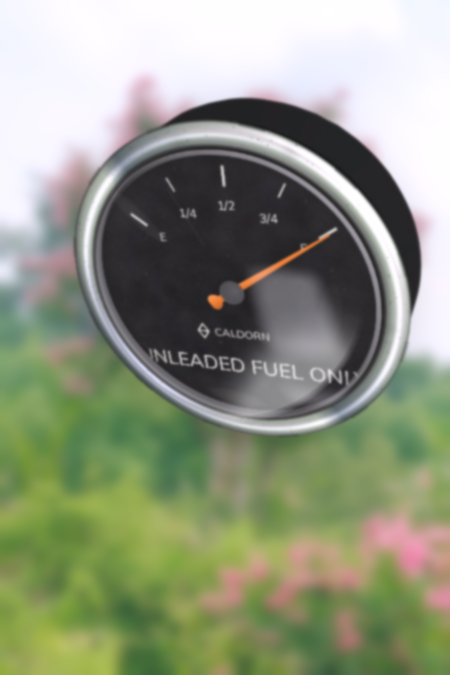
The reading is 1
